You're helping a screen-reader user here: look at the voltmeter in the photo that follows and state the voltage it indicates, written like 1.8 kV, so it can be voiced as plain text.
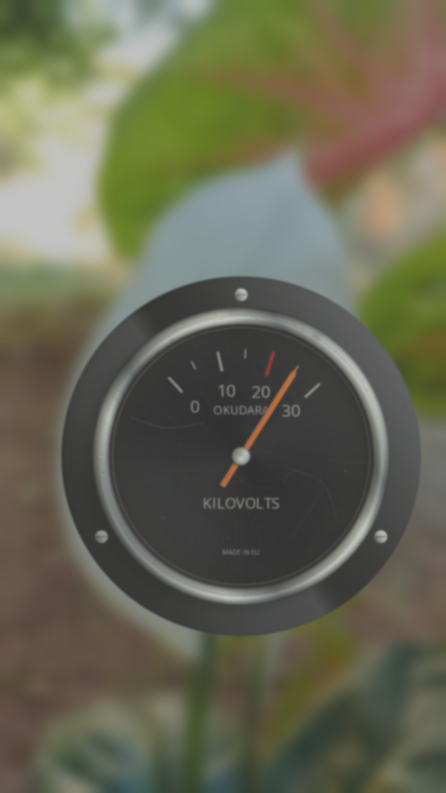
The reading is 25 kV
